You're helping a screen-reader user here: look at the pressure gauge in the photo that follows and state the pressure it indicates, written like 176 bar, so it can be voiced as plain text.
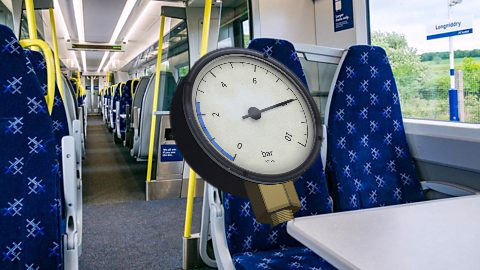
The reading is 8 bar
